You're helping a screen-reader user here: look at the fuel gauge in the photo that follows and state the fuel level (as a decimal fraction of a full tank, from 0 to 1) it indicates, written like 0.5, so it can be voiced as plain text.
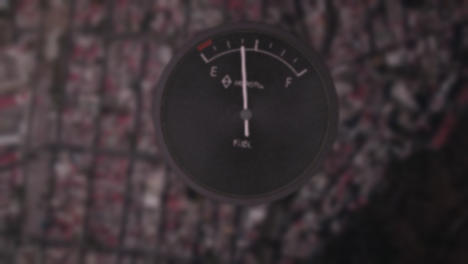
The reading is 0.375
